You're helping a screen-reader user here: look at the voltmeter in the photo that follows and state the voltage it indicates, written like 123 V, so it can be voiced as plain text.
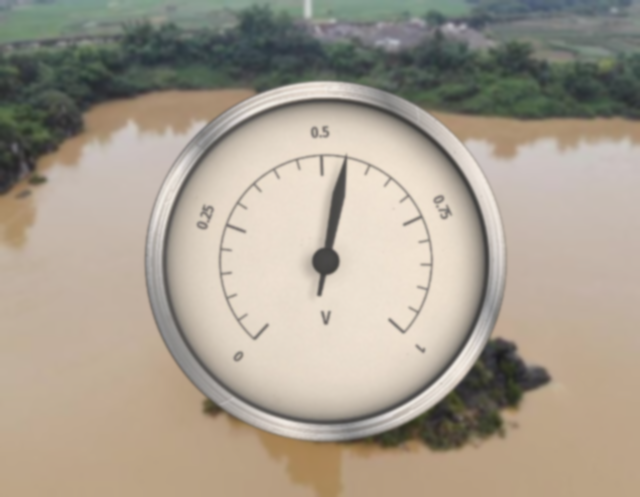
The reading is 0.55 V
